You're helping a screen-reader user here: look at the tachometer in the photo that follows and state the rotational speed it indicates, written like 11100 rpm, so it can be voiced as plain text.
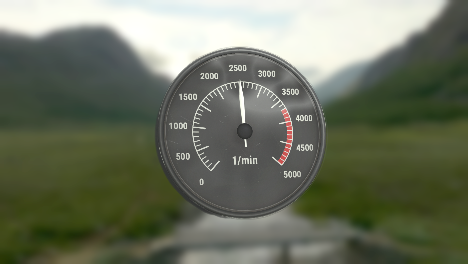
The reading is 2500 rpm
